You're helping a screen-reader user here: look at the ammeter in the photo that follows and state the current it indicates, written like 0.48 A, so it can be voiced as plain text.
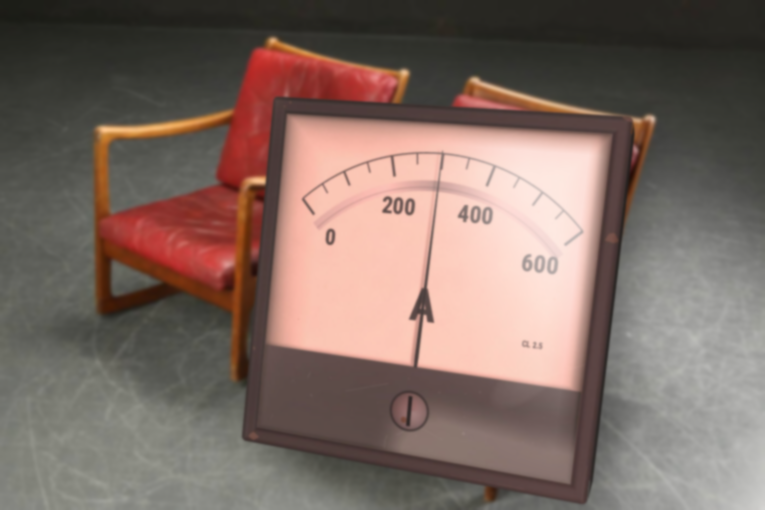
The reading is 300 A
